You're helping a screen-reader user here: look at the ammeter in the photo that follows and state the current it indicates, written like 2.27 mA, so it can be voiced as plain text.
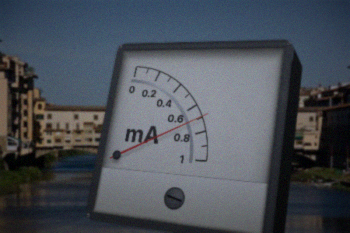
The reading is 0.7 mA
